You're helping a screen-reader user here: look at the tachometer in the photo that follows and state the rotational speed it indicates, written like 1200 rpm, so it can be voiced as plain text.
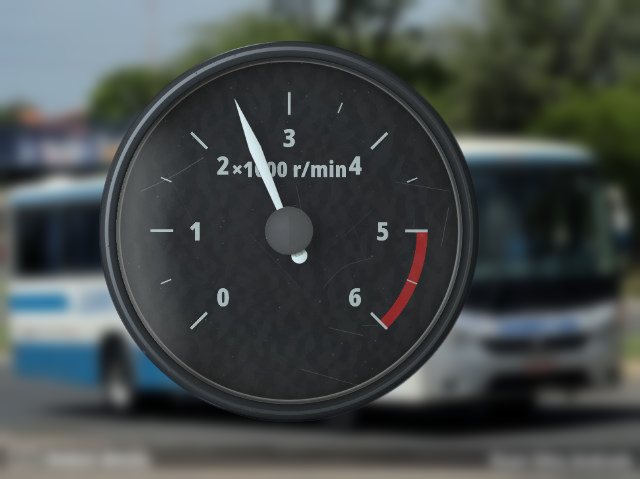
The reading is 2500 rpm
